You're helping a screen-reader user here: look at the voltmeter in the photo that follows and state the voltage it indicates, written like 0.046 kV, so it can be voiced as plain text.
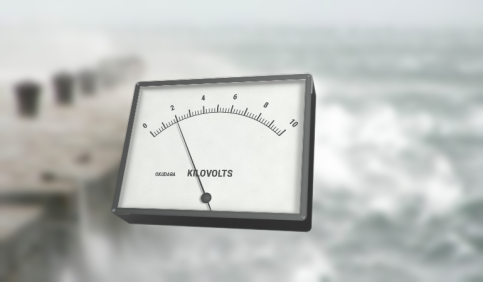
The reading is 2 kV
